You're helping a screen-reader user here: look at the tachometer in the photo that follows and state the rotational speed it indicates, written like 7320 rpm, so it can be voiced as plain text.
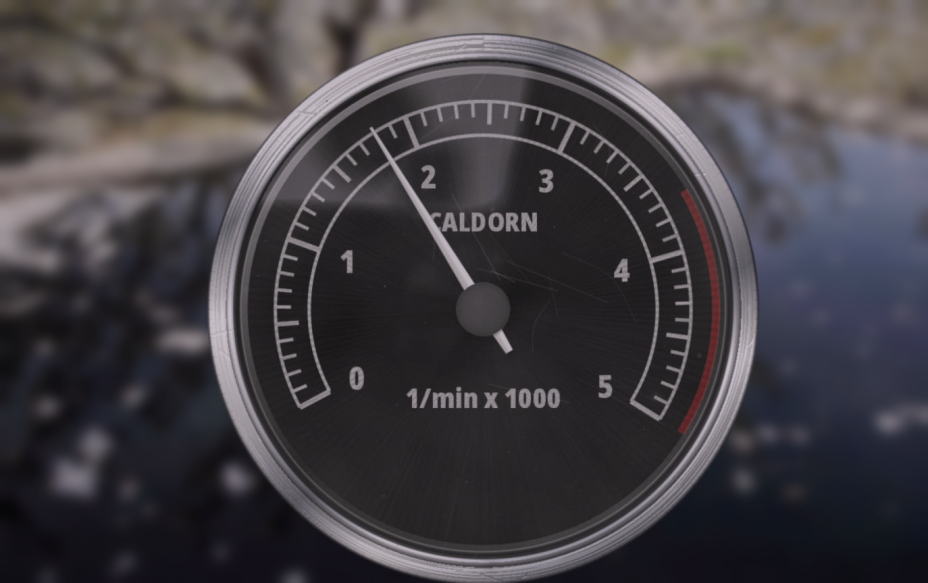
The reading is 1800 rpm
